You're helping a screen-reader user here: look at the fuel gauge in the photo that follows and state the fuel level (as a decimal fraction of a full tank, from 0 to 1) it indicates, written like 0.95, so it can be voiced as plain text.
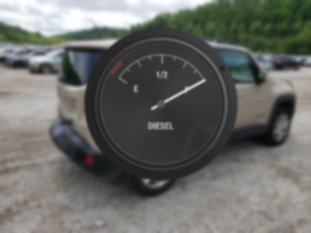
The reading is 1
